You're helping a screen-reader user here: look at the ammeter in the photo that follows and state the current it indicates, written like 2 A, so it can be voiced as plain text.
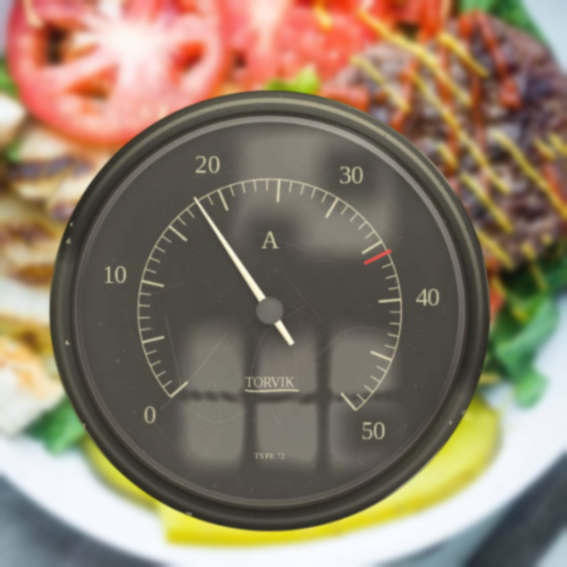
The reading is 18 A
